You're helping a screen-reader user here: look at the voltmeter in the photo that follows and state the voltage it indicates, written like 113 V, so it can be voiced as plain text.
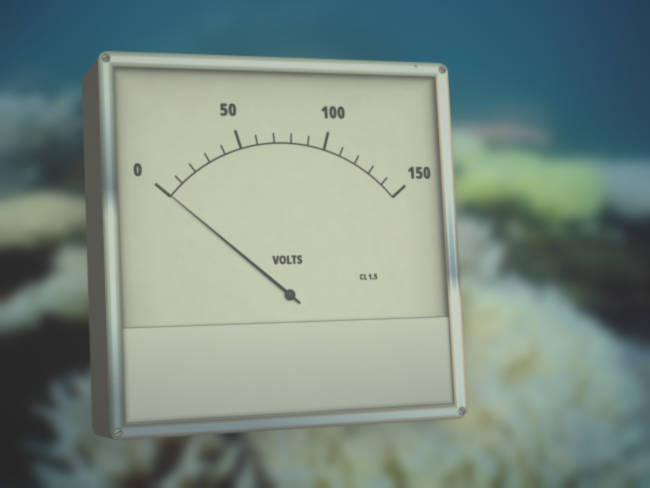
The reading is 0 V
